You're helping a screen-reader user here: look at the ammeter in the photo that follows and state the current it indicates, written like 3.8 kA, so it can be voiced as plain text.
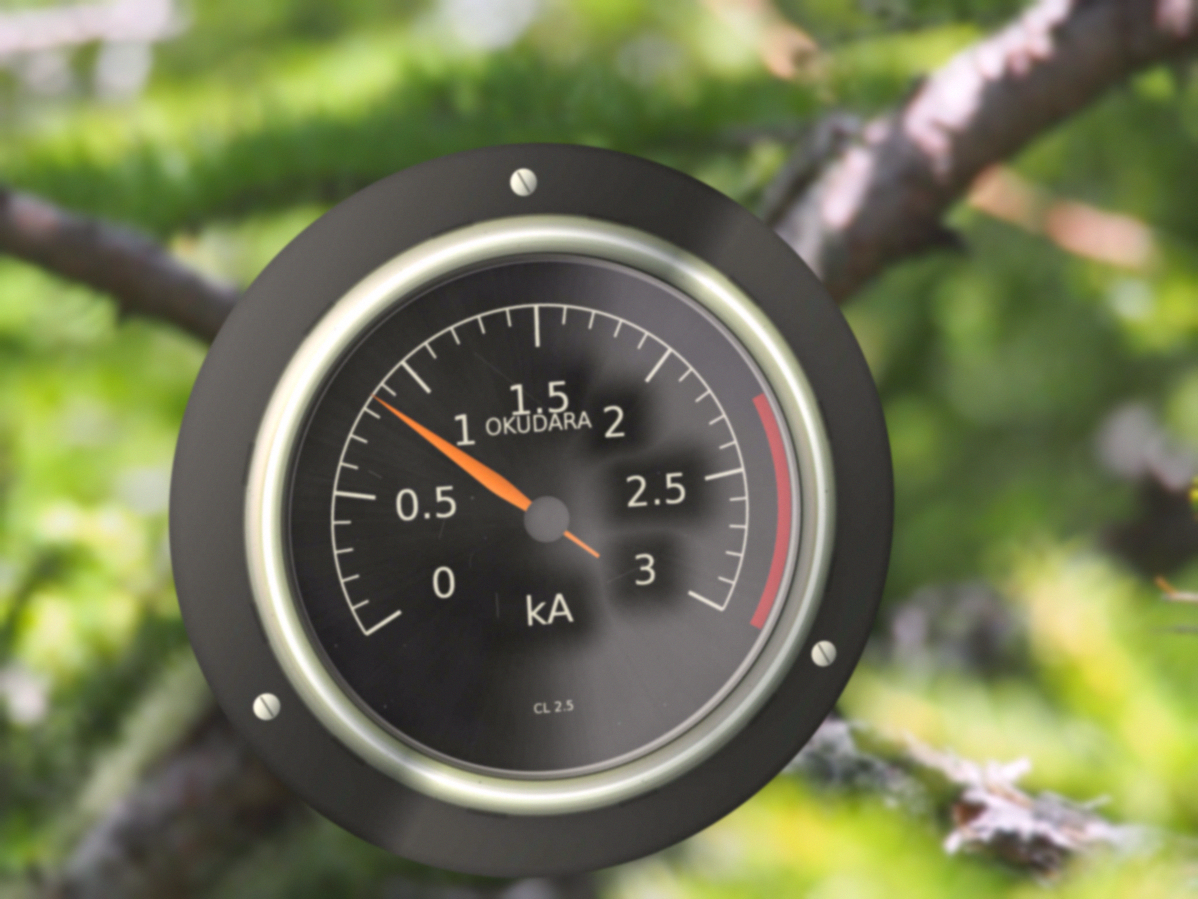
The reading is 0.85 kA
